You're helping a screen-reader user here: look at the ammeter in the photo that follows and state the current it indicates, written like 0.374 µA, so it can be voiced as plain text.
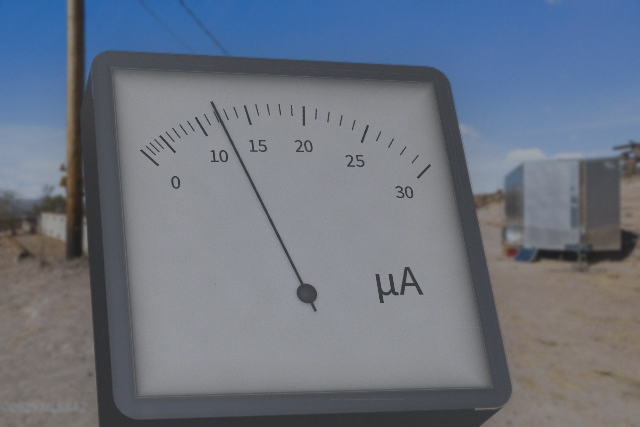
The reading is 12 µA
